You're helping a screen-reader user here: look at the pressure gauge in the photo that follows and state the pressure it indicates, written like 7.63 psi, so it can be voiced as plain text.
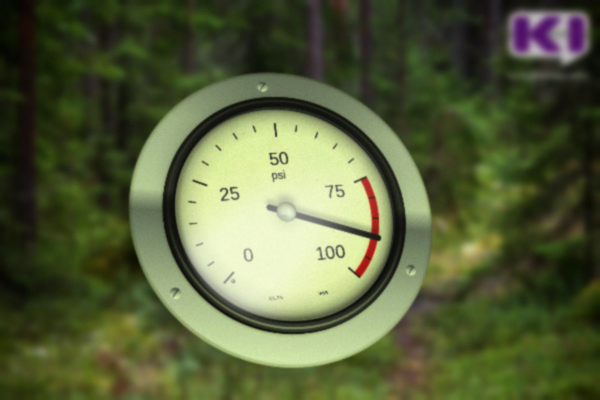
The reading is 90 psi
